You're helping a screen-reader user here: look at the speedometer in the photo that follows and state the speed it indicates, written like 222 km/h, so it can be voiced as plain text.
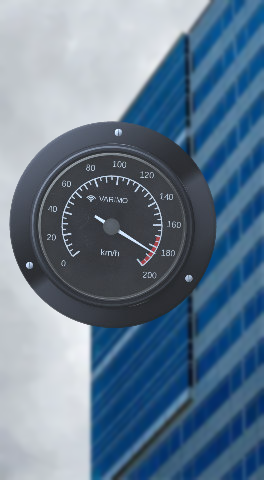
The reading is 185 km/h
